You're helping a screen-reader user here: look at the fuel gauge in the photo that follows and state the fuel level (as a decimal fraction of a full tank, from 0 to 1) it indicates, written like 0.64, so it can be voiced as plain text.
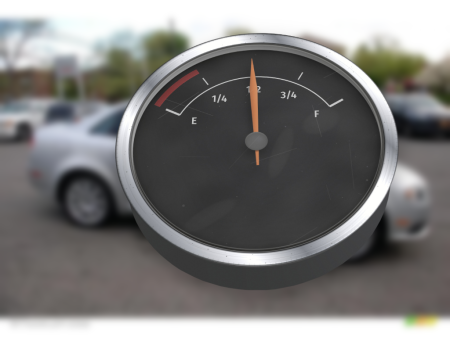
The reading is 0.5
